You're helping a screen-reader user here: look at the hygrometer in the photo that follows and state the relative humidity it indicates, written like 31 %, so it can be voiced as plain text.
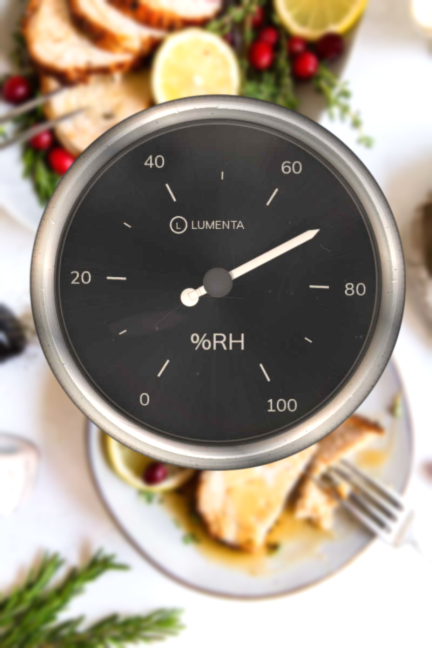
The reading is 70 %
